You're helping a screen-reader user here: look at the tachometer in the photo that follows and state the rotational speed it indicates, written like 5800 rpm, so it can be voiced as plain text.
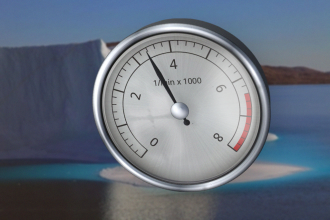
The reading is 3400 rpm
